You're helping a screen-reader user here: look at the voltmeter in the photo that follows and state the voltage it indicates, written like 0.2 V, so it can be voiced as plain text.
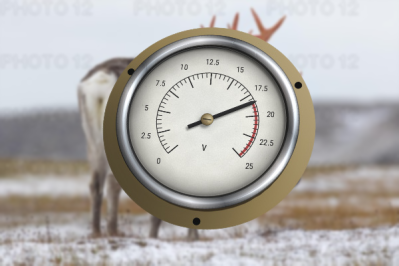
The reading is 18.5 V
